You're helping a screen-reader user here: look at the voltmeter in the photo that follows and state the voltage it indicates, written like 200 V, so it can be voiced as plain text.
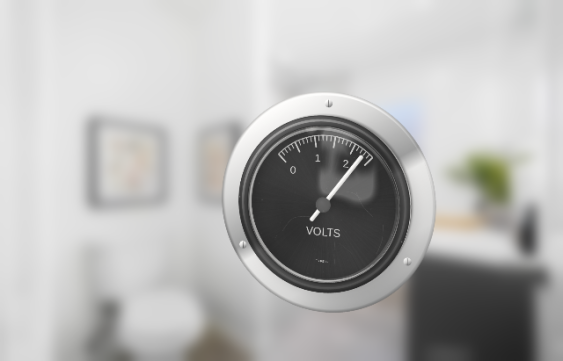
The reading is 2.3 V
